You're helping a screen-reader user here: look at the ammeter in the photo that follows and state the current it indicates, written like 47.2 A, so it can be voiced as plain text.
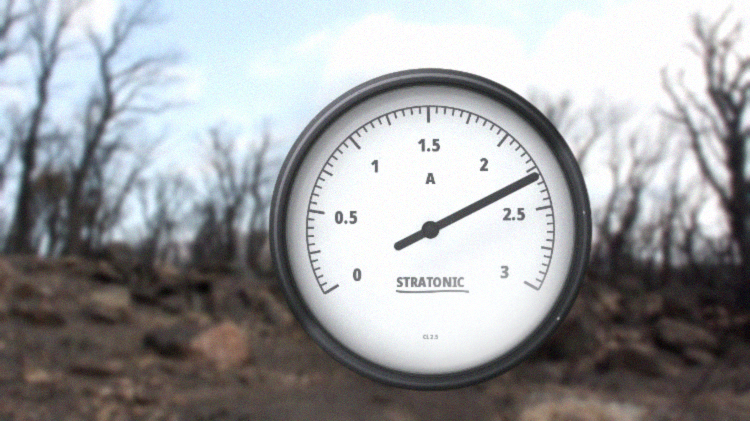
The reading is 2.3 A
